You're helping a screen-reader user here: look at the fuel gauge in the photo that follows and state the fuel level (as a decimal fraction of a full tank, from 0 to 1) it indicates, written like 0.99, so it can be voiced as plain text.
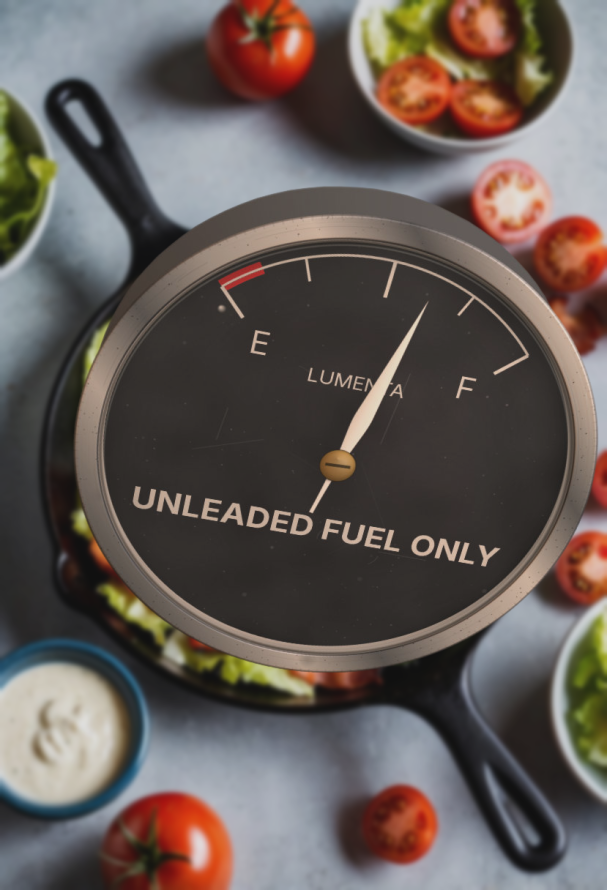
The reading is 0.625
